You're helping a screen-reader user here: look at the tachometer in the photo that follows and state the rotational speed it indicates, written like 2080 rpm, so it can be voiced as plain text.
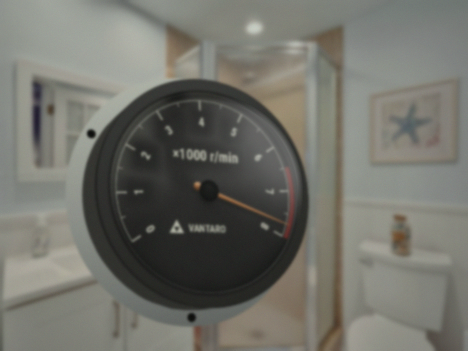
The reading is 7750 rpm
